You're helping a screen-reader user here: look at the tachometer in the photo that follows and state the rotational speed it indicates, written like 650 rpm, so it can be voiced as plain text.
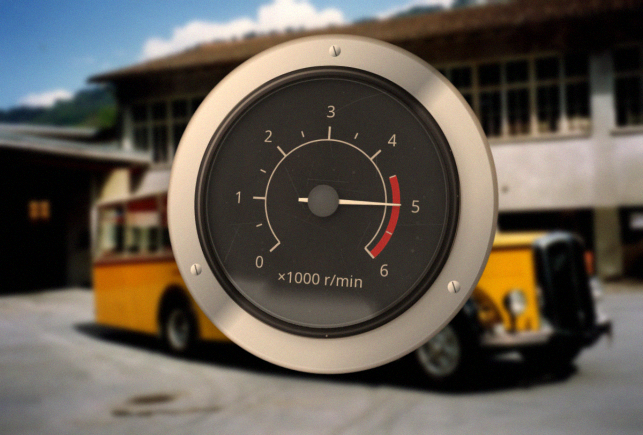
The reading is 5000 rpm
